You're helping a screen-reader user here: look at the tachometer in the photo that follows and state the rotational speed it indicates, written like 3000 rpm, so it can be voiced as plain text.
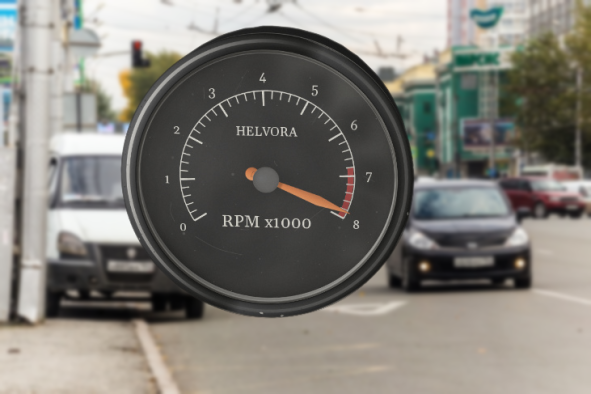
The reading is 7800 rpm
